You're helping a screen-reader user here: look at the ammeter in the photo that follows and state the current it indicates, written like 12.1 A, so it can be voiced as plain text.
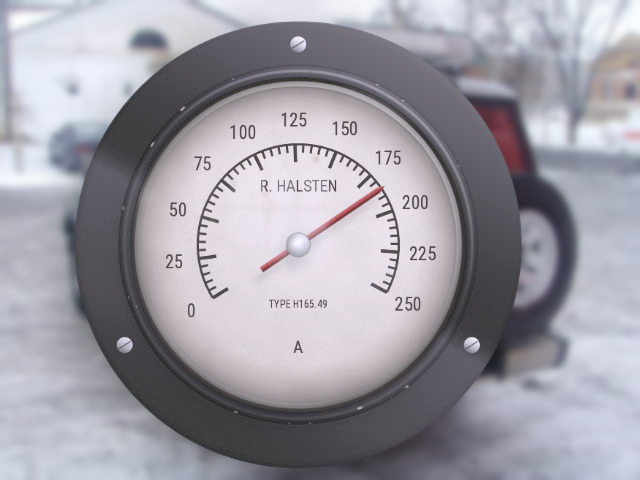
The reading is 185 A
